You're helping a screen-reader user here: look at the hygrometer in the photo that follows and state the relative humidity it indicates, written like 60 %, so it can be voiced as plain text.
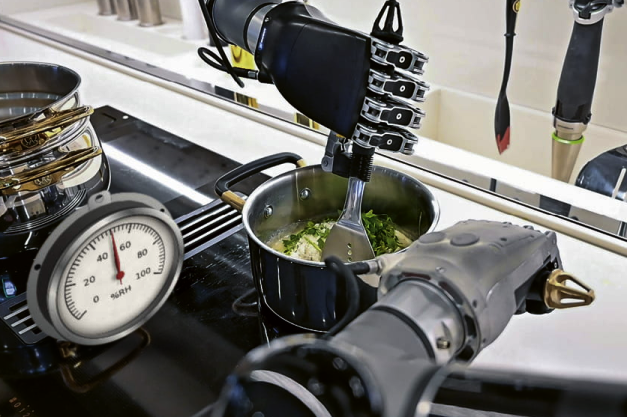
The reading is 50 %
